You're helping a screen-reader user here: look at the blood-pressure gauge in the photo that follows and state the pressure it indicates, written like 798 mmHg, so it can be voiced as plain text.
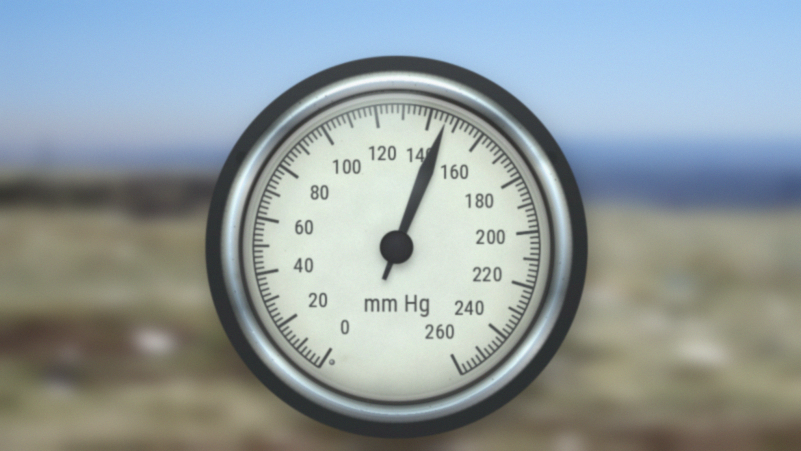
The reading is 146 mmHg
